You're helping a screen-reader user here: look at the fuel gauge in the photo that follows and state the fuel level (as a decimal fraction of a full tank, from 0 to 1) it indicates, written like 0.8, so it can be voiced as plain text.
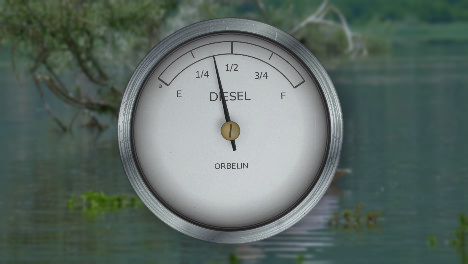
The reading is 0.375
